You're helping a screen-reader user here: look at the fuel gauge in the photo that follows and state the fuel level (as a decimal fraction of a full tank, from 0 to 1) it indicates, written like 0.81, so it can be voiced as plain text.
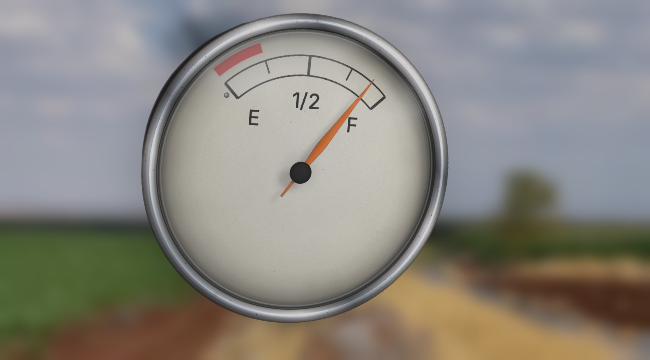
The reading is 0.875
